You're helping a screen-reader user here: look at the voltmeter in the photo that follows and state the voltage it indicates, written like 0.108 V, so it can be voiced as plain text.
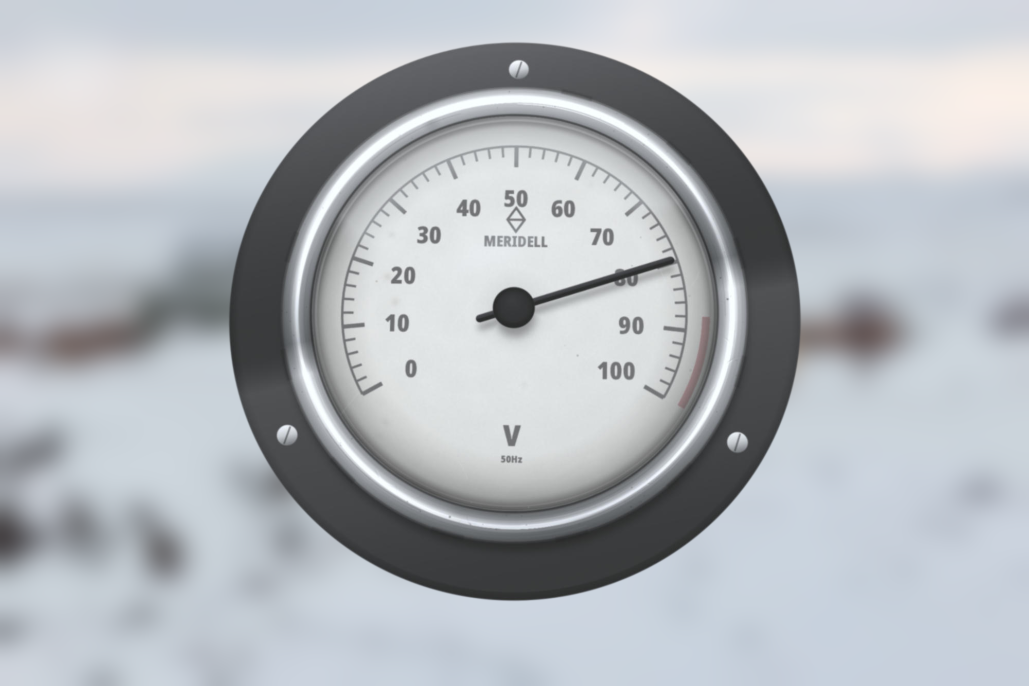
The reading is 80 V
